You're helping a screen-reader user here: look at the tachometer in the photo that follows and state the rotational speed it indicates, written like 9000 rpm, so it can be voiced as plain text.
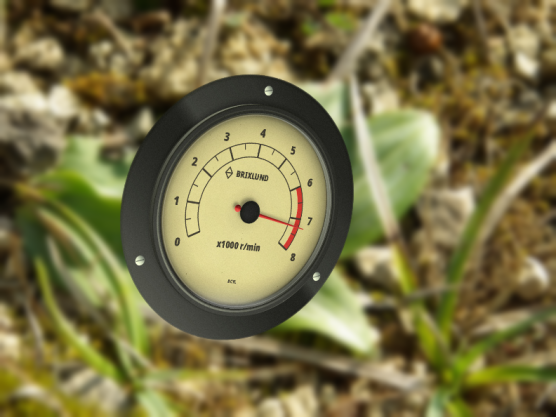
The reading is 7250 rpm
